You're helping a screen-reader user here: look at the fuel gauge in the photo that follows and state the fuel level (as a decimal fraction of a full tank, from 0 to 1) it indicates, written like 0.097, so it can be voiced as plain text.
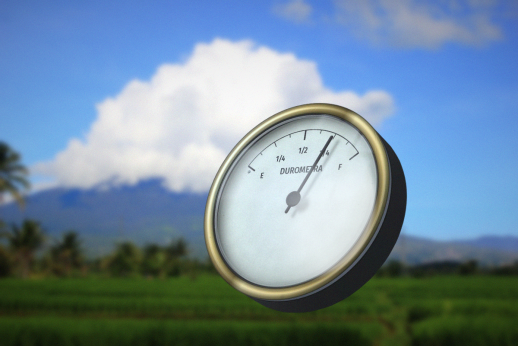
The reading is 0.75
